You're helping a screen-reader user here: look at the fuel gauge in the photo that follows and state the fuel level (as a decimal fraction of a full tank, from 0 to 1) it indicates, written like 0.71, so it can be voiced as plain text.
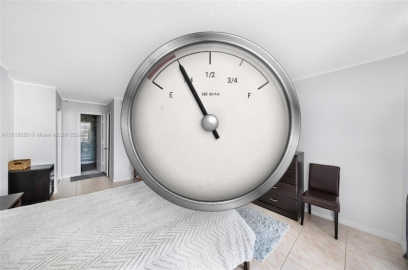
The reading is 0.25
